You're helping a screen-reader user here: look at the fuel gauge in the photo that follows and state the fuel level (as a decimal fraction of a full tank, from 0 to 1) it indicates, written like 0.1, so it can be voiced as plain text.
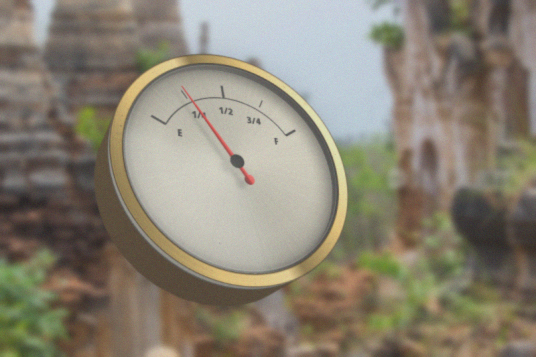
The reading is 0.25
